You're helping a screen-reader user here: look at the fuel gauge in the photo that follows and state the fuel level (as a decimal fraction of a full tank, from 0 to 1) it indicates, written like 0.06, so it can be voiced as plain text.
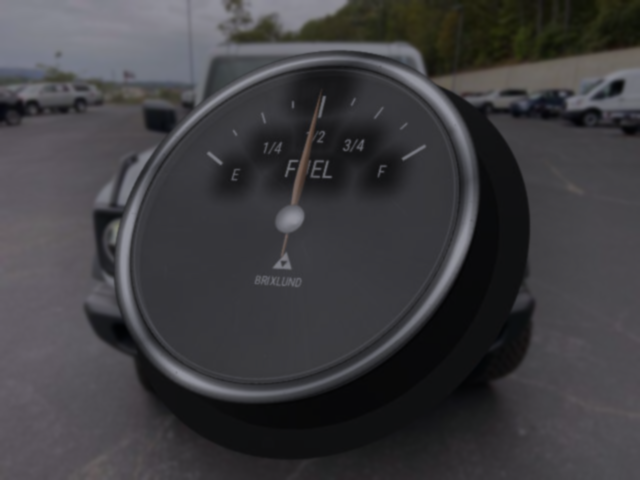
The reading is 0.5
